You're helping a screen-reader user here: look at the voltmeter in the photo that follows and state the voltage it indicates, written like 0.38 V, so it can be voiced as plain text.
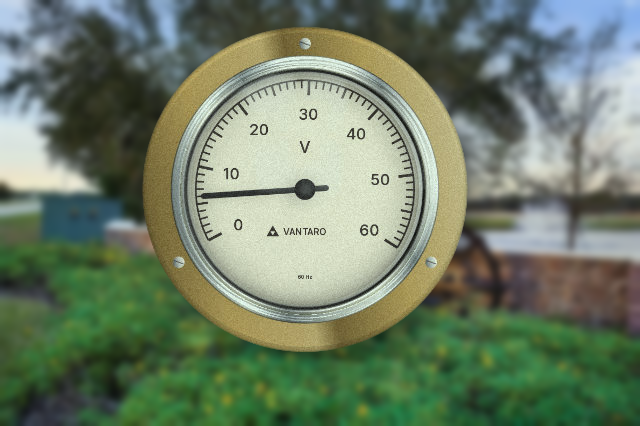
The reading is 6 V
